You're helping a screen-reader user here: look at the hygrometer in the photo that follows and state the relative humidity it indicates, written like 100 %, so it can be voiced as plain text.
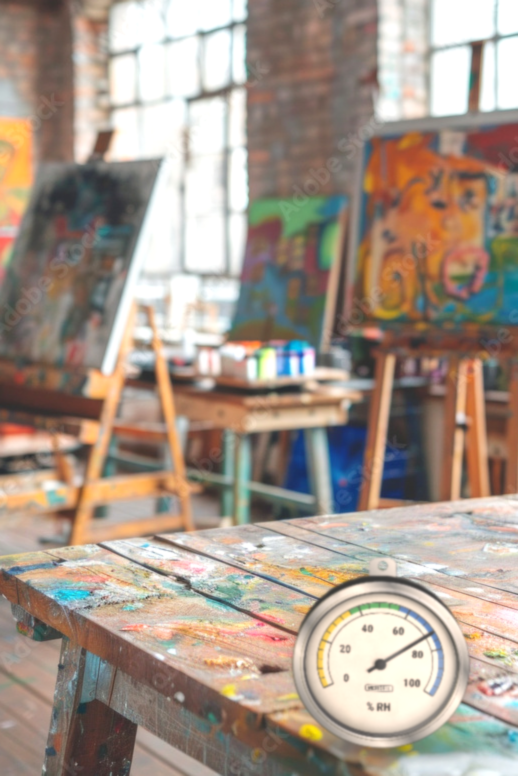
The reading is 72 %
